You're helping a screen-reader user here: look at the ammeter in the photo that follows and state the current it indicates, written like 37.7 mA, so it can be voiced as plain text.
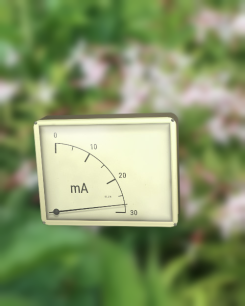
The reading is 27.5 mA
